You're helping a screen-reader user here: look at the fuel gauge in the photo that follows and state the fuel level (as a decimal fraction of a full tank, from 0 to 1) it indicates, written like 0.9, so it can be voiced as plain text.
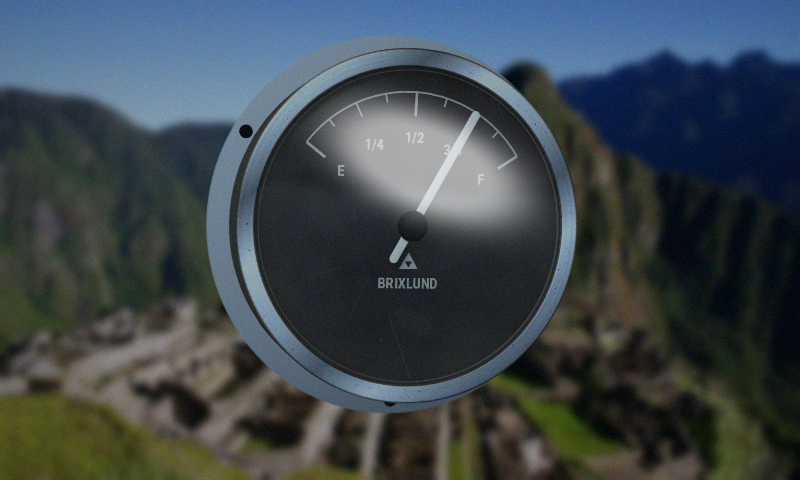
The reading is 0.75
